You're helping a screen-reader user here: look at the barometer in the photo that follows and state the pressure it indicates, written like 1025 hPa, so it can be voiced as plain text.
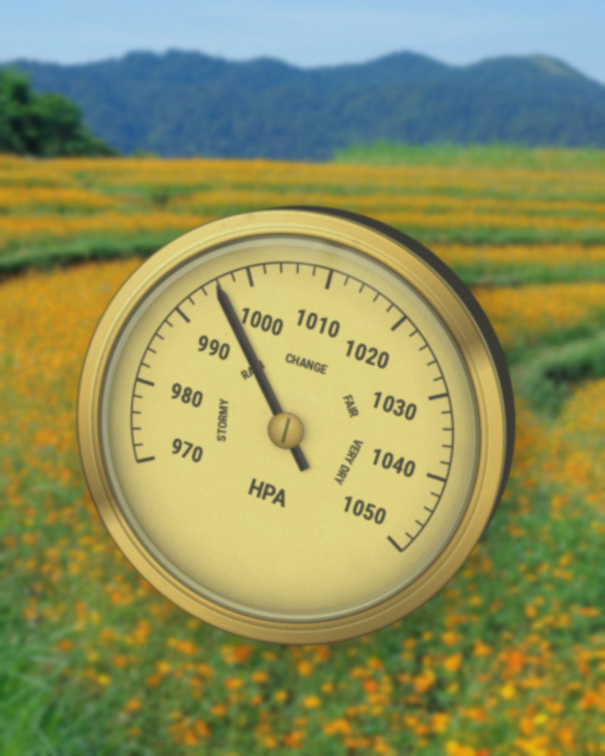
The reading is 996 hPa
